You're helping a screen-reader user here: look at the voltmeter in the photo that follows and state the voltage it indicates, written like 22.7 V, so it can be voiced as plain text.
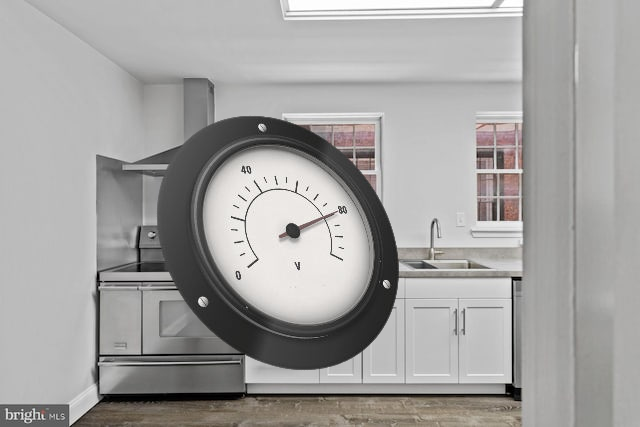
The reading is 80 V
